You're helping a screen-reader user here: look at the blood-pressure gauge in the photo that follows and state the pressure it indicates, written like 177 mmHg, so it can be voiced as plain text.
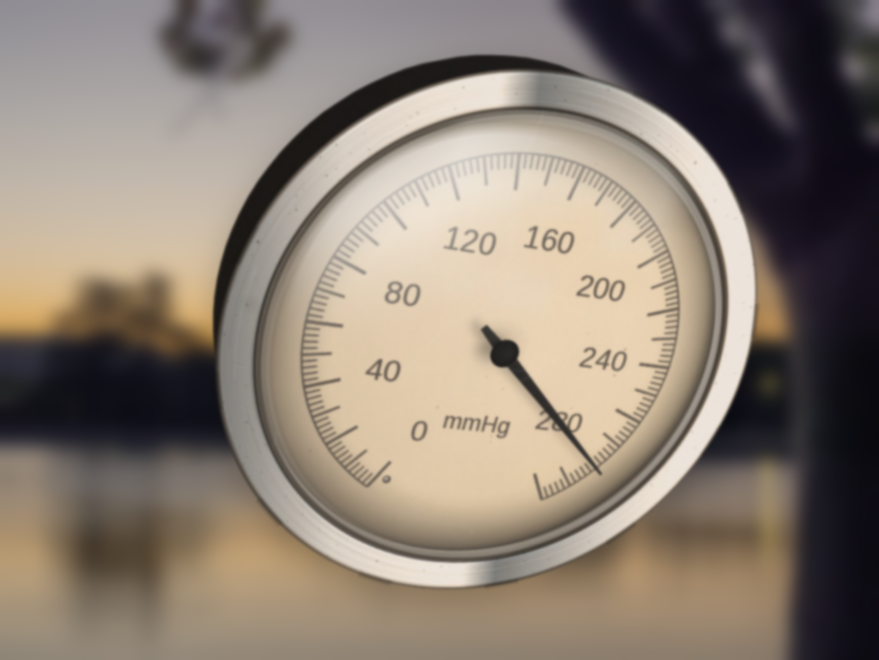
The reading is 280 mmHg
